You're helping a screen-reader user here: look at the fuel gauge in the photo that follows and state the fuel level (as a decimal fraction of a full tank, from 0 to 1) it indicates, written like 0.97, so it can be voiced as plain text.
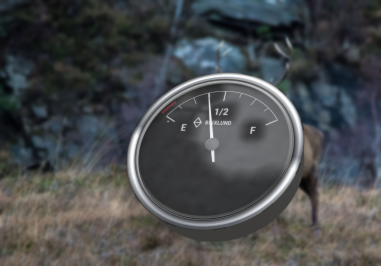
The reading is 0.375
